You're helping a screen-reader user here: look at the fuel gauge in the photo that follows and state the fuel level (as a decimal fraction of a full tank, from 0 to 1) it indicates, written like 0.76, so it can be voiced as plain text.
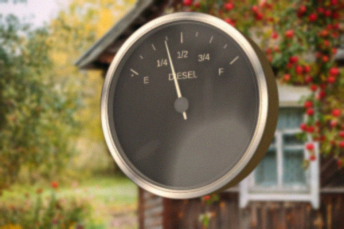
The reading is 0.375
